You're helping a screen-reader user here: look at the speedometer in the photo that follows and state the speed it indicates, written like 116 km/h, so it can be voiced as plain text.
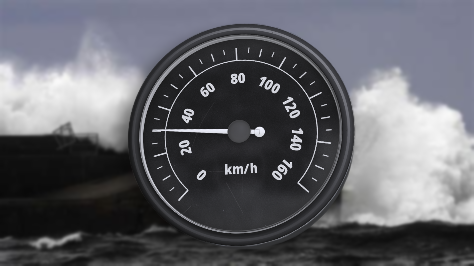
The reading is 30 km/h
